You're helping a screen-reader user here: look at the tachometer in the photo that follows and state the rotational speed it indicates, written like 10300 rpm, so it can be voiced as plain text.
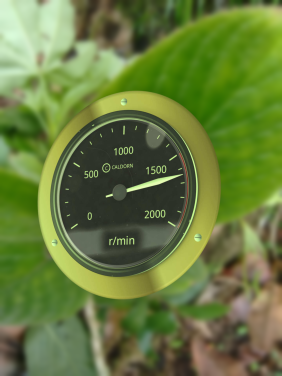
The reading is 1650 rpm
